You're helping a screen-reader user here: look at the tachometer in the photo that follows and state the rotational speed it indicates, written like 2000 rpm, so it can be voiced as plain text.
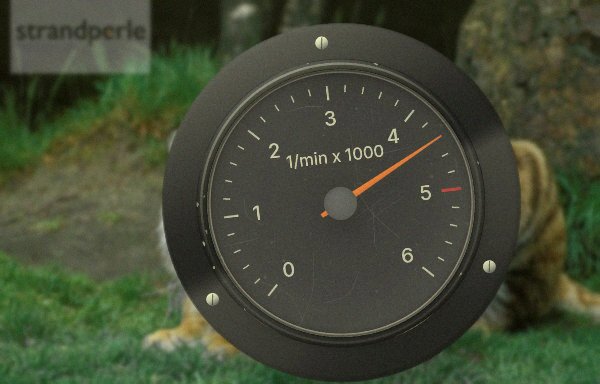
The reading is 4400 rpm
